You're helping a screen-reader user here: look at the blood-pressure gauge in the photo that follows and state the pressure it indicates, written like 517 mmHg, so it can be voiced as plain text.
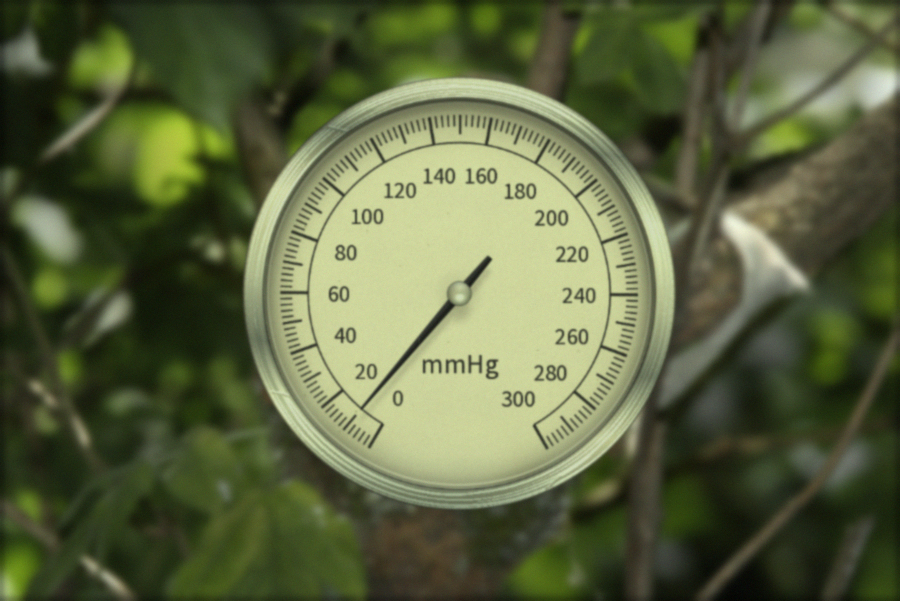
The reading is 10 mmHg
